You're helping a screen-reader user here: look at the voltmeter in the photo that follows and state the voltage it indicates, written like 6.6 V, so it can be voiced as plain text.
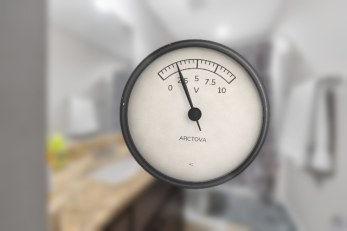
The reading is 2.5 V
